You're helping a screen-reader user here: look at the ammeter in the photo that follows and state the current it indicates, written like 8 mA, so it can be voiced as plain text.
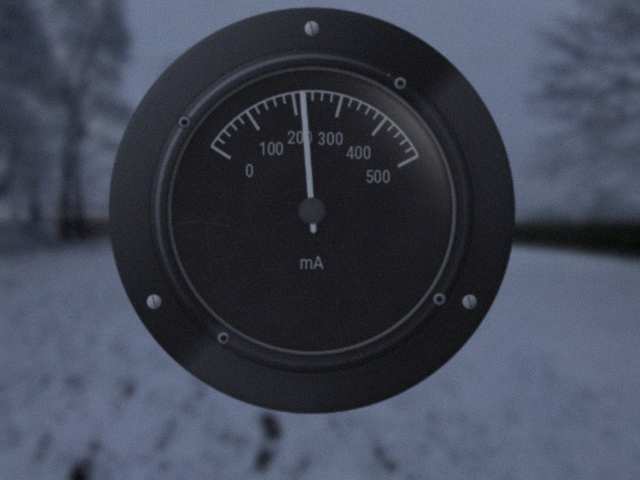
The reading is 220 mA
